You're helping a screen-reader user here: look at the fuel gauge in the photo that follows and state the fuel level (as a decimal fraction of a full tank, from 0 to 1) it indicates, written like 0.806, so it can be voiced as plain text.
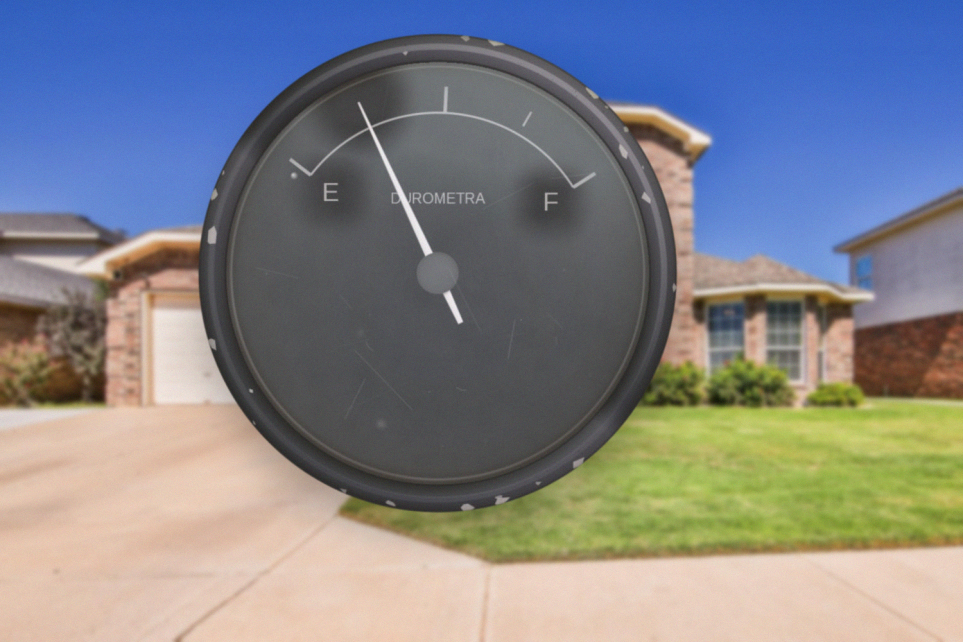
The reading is 0.25
